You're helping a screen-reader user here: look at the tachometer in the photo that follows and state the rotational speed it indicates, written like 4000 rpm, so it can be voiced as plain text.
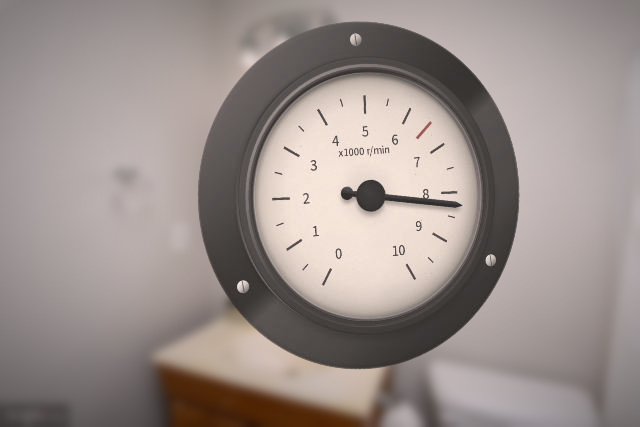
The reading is 8250 rpm
